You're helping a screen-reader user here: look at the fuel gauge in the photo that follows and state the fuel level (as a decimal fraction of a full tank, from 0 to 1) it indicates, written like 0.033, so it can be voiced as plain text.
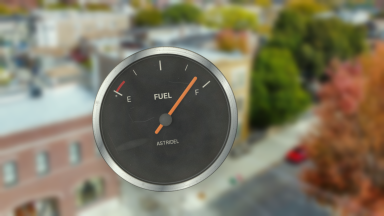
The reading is 0.875
